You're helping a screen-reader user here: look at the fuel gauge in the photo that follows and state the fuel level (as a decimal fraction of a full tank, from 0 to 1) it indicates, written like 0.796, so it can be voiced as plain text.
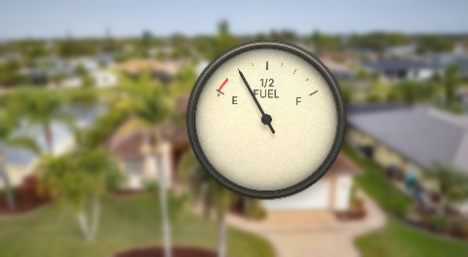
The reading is 0.25
